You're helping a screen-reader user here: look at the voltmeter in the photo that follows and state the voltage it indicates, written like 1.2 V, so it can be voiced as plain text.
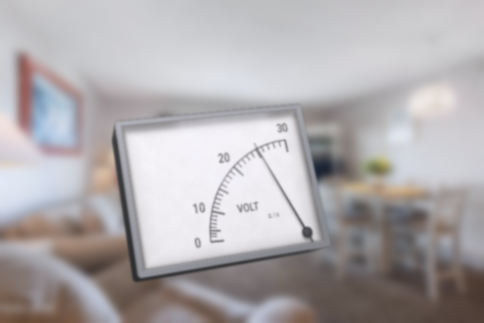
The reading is 25 V
